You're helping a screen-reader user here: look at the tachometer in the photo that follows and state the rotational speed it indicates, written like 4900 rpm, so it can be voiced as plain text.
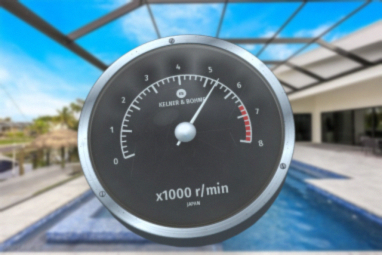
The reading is 5400 rpm
